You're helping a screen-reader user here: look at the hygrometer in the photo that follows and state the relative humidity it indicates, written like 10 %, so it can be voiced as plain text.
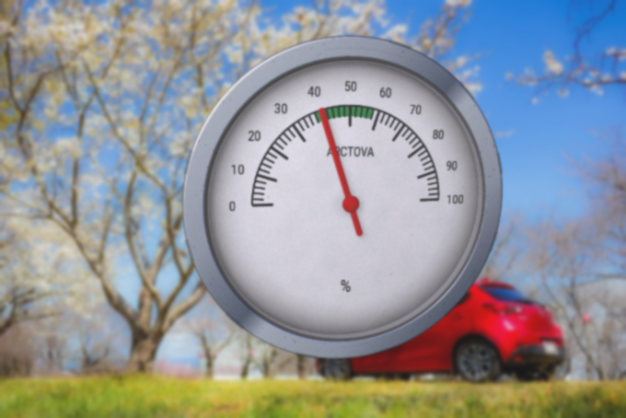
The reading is 40 %
